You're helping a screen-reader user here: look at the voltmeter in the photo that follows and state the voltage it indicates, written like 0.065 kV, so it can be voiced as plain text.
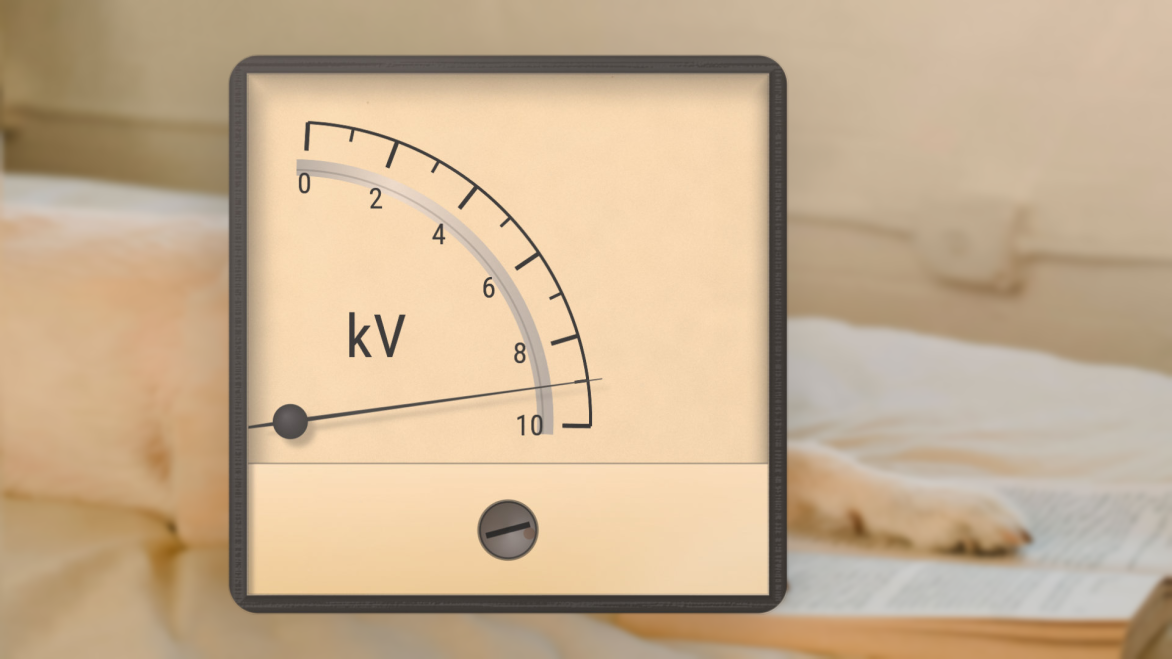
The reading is 9 kV
